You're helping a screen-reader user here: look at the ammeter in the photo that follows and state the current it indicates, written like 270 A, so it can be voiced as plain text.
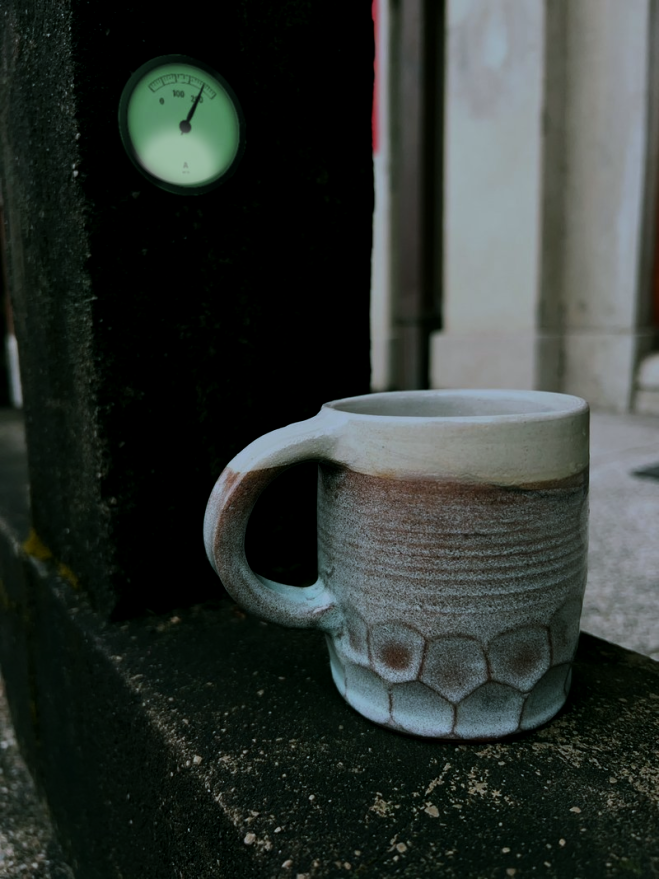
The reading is 200 A
